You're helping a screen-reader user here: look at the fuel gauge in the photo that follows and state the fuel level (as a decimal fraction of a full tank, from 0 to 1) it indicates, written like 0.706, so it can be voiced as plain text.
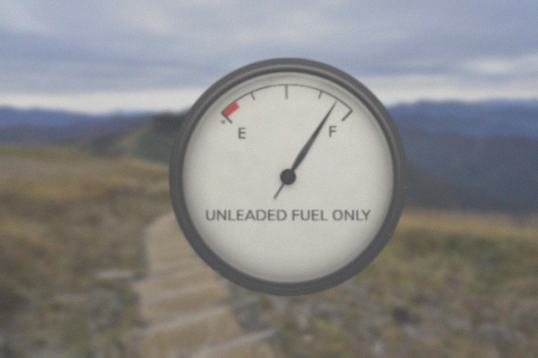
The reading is 0.875
